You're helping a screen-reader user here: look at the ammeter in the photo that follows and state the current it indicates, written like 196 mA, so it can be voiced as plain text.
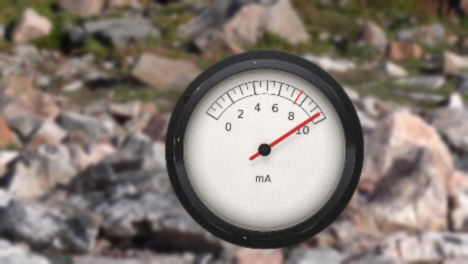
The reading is 9.5 mA
